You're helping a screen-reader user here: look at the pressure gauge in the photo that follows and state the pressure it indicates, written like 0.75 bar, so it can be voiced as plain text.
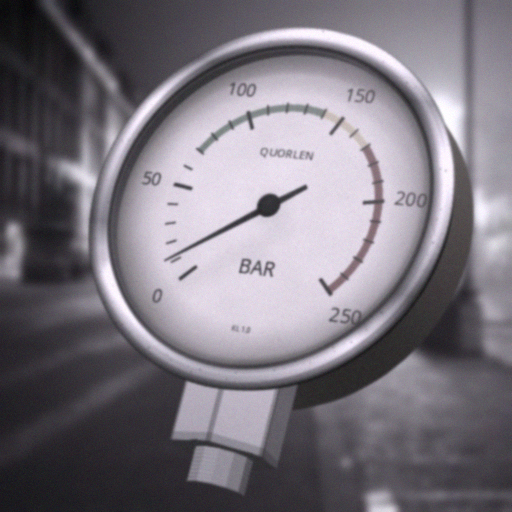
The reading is 10 bar
